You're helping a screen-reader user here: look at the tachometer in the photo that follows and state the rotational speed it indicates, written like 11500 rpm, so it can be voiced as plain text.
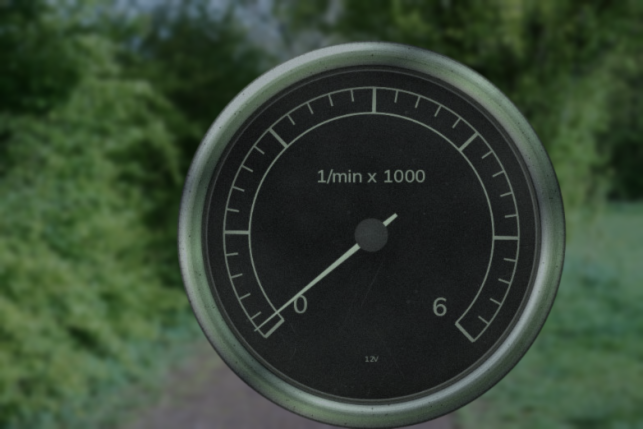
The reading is 100 rpm
